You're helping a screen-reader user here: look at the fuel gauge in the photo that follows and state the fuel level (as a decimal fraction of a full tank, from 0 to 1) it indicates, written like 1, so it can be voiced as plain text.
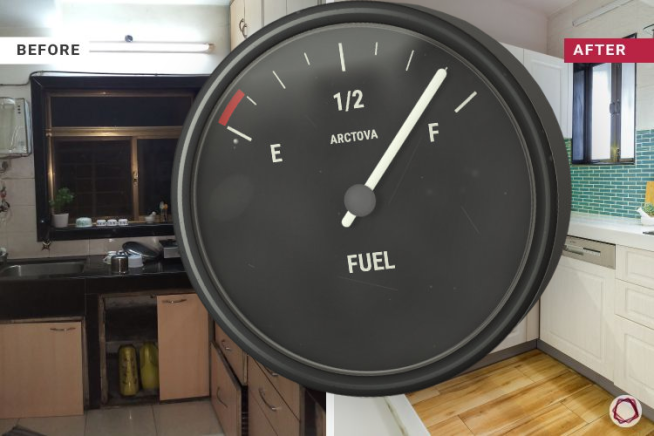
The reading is 0.875
